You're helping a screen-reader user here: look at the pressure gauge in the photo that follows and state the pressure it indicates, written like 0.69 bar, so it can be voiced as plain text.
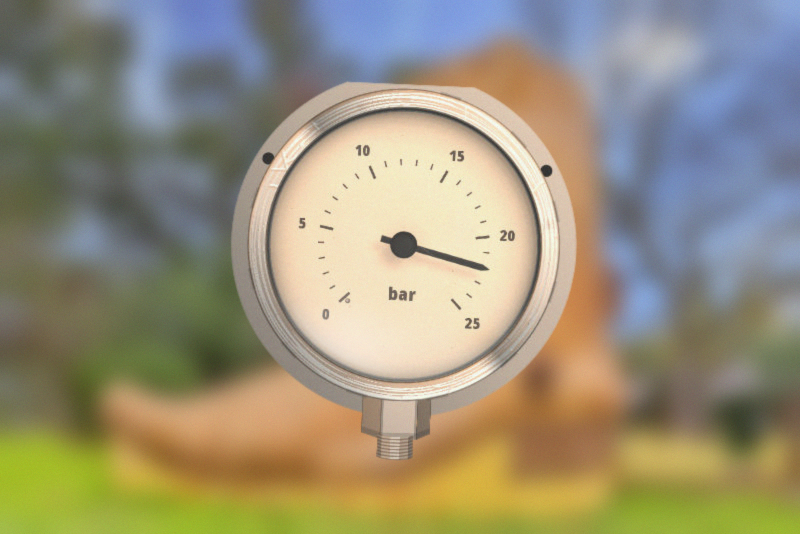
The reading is 22 bar
